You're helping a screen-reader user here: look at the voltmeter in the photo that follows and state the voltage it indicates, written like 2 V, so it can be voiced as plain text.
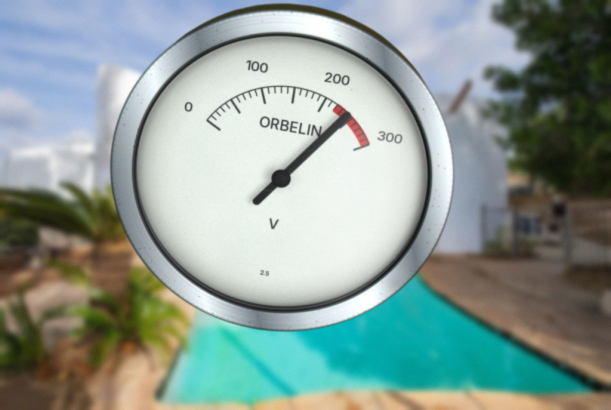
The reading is 240 V
